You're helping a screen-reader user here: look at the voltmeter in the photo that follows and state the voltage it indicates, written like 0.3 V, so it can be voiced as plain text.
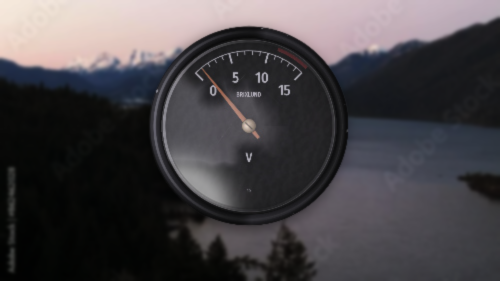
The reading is 1 V
